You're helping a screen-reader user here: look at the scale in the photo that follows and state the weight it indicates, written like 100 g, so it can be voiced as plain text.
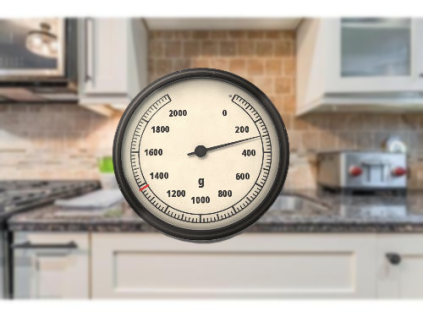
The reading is 300 g
